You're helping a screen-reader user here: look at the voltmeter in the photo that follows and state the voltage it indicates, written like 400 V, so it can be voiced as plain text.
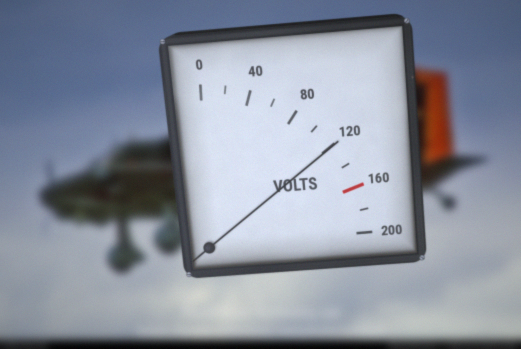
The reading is 120 V
